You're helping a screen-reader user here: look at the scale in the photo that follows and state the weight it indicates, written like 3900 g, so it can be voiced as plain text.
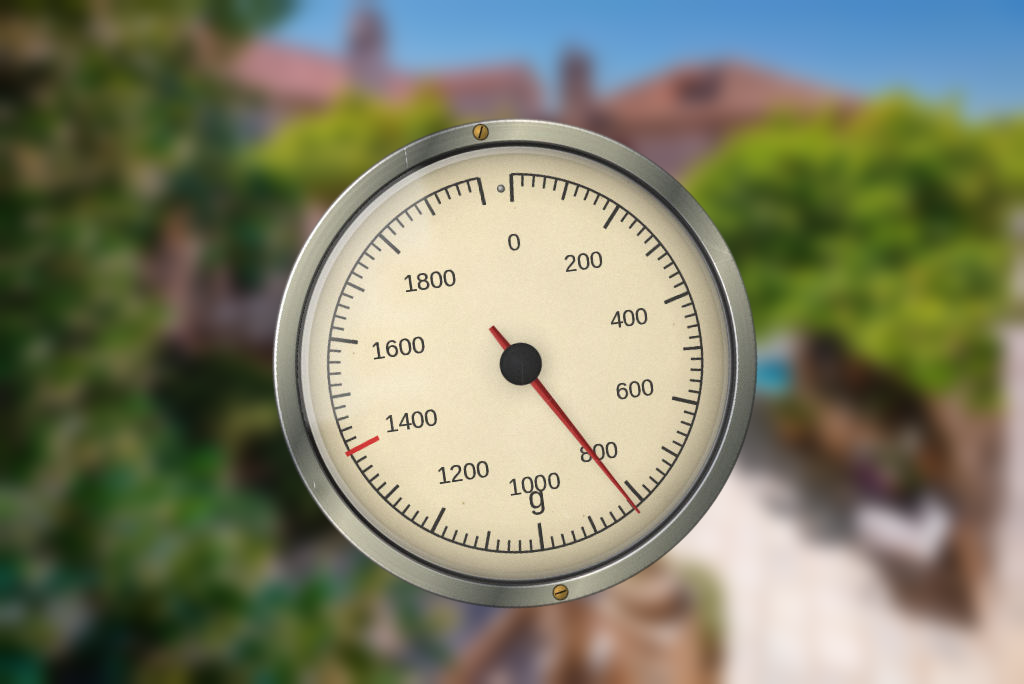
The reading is 820 g
